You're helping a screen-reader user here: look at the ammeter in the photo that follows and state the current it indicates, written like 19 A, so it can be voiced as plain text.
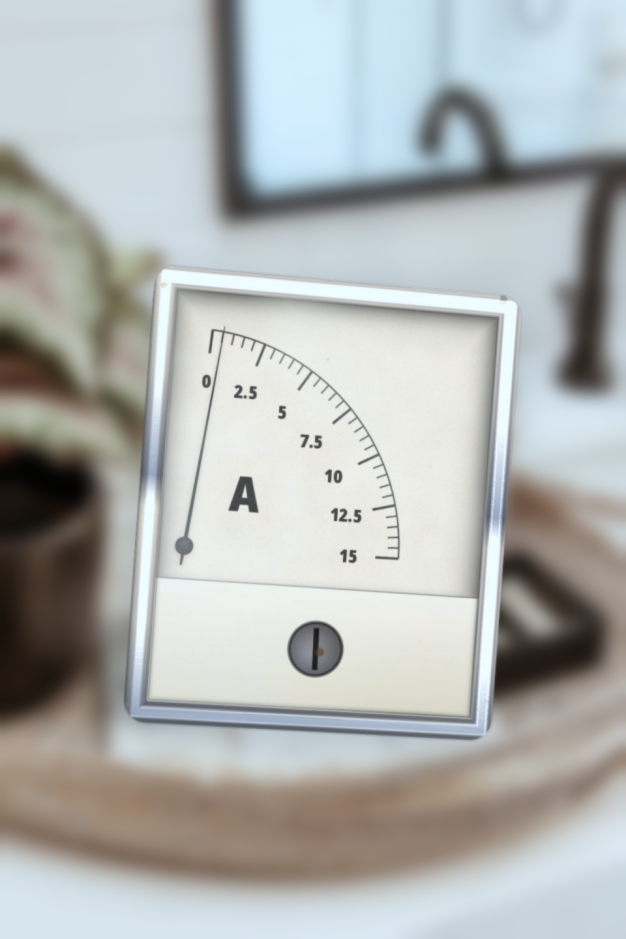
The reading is 0.5 A
